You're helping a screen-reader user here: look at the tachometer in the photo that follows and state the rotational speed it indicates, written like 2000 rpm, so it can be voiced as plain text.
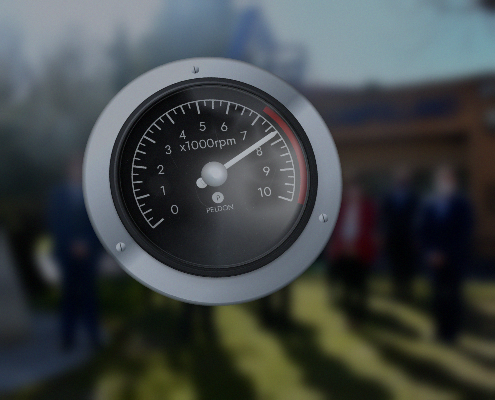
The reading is 7750 rpm
